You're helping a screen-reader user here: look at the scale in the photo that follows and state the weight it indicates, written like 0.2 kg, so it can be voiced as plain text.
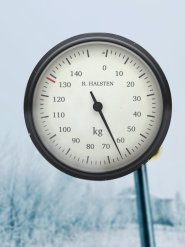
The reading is 64 kg
